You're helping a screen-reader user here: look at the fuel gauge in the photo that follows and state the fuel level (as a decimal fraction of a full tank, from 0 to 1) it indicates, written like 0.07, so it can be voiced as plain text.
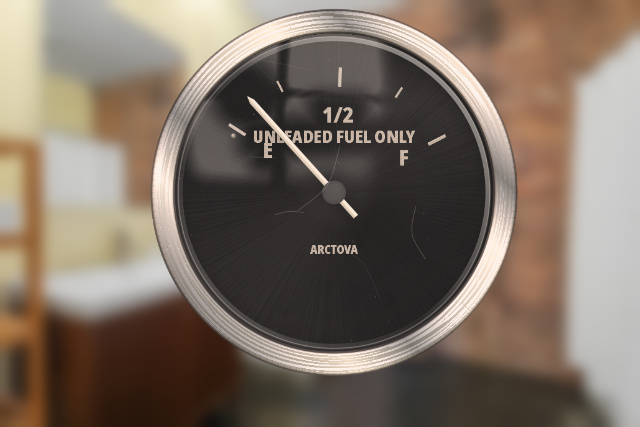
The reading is 0.125
